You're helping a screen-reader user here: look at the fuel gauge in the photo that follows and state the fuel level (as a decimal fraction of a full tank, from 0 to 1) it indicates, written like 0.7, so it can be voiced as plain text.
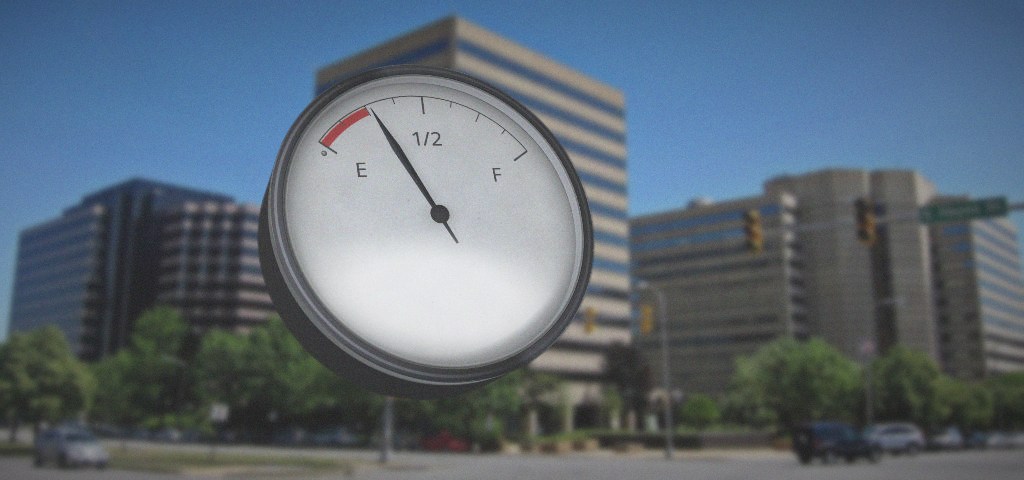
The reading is 0.25
